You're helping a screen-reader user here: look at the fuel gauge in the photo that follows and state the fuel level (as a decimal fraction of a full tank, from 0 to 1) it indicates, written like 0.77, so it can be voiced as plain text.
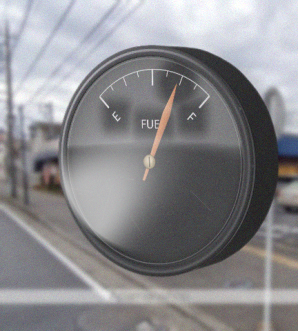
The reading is 0.75
